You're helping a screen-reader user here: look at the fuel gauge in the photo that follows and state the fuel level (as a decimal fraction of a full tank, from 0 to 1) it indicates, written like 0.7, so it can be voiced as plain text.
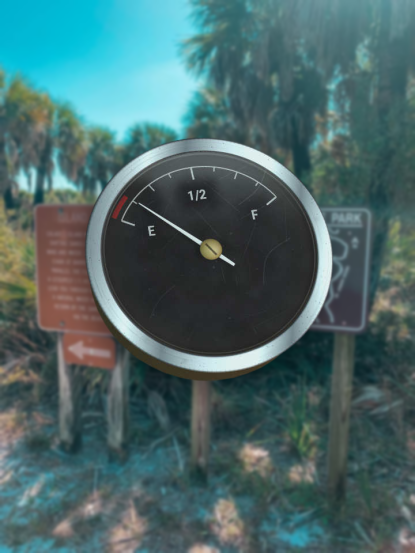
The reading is 0.125
